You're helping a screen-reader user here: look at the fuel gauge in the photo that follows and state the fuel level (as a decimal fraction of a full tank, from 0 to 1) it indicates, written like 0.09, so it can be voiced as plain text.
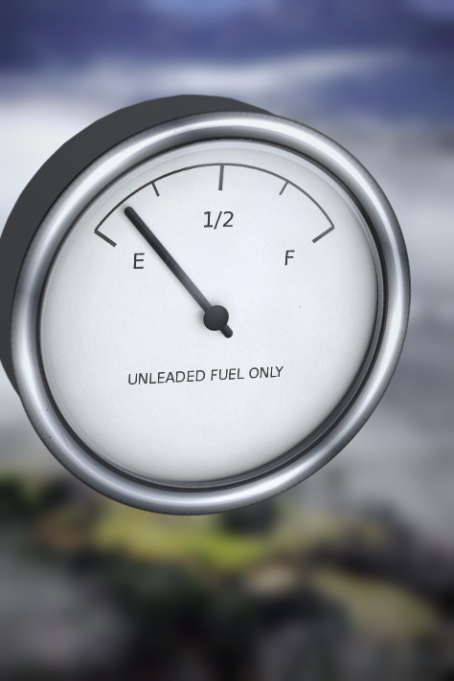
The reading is 0.125
